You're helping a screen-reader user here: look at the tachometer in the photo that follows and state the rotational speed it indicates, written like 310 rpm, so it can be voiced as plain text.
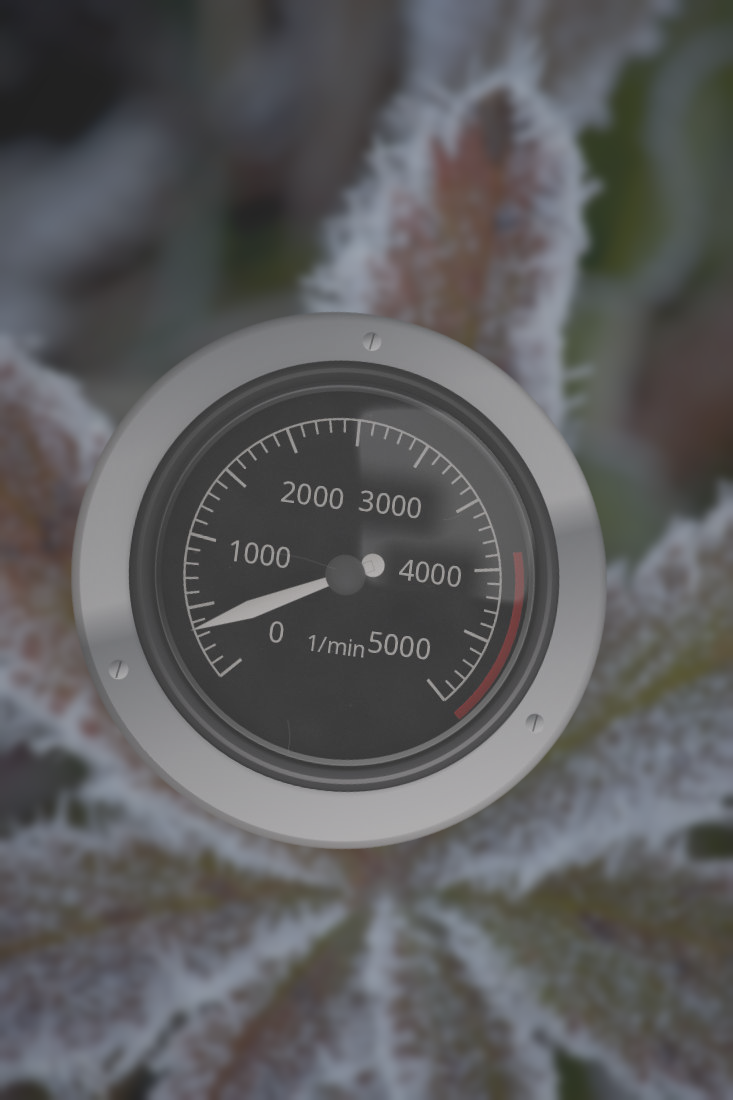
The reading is 350 rpm
